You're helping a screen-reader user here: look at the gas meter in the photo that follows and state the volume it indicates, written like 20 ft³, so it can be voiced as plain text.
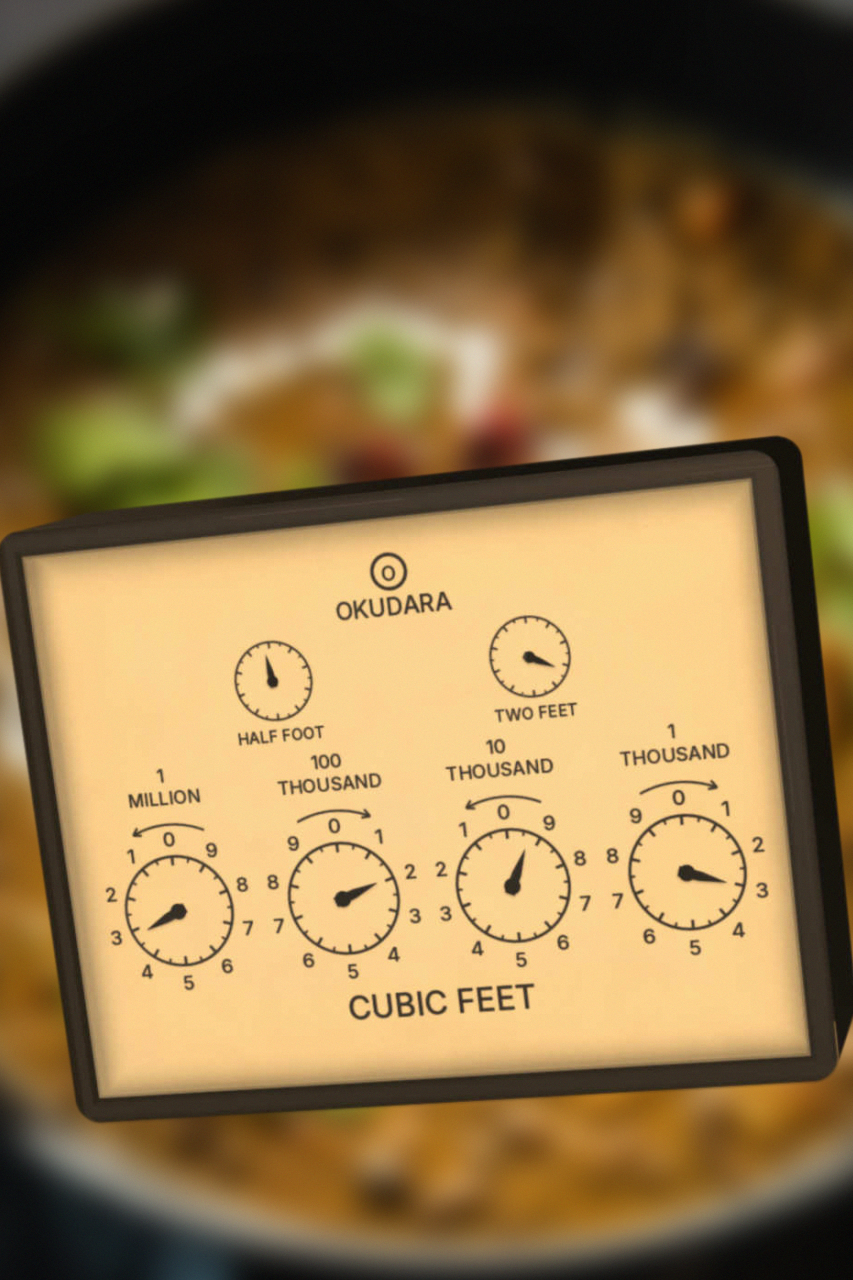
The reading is 319300 ft³
